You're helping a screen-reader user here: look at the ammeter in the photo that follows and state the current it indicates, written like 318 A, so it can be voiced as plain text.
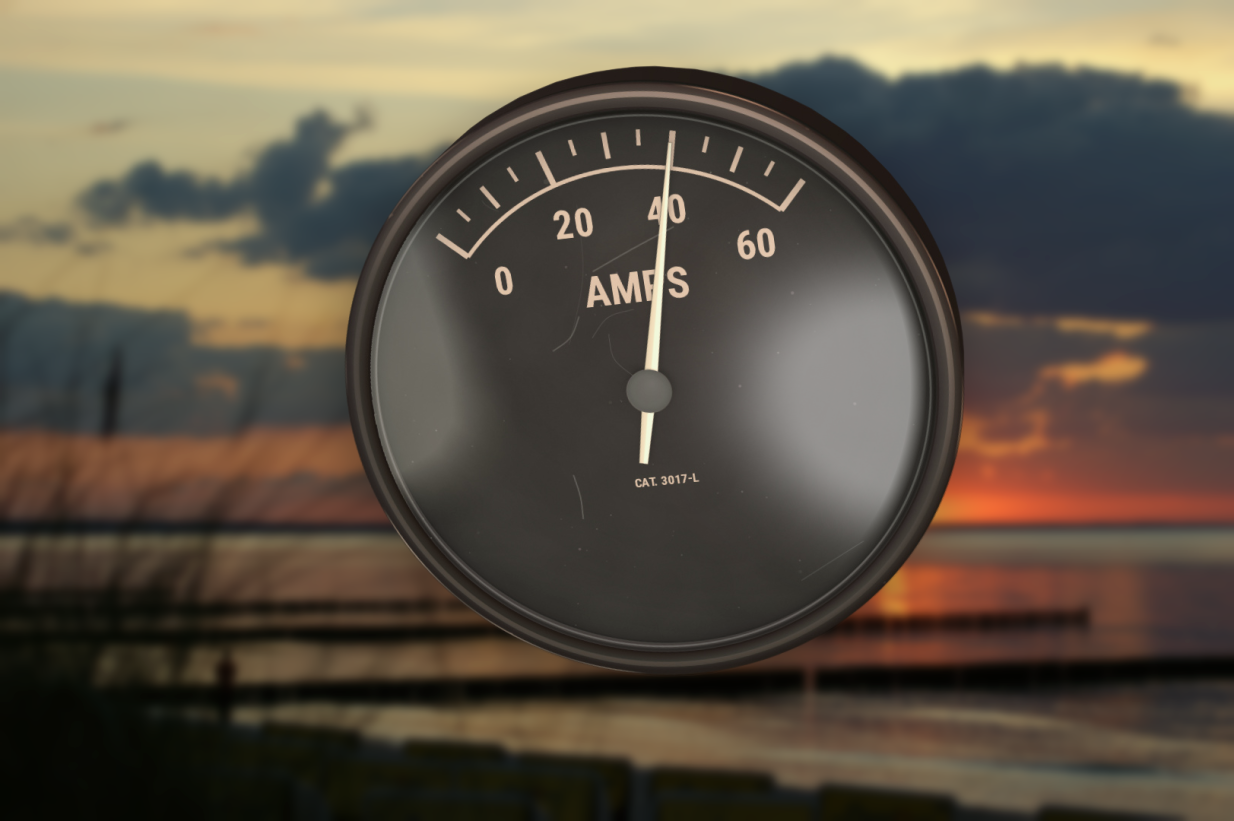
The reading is 40 A
